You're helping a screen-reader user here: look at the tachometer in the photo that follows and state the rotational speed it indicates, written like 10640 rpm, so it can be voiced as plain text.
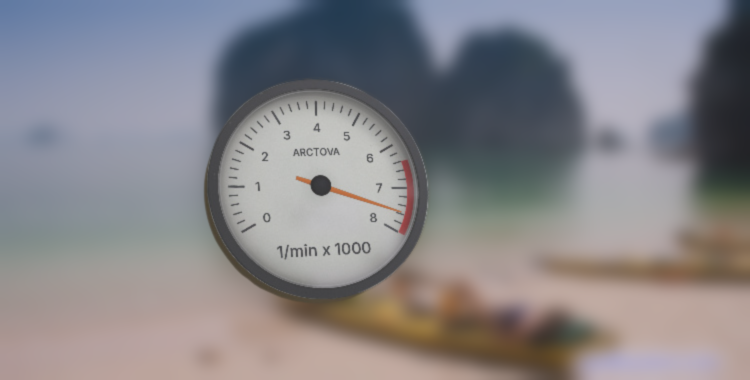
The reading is 7600 rpm
